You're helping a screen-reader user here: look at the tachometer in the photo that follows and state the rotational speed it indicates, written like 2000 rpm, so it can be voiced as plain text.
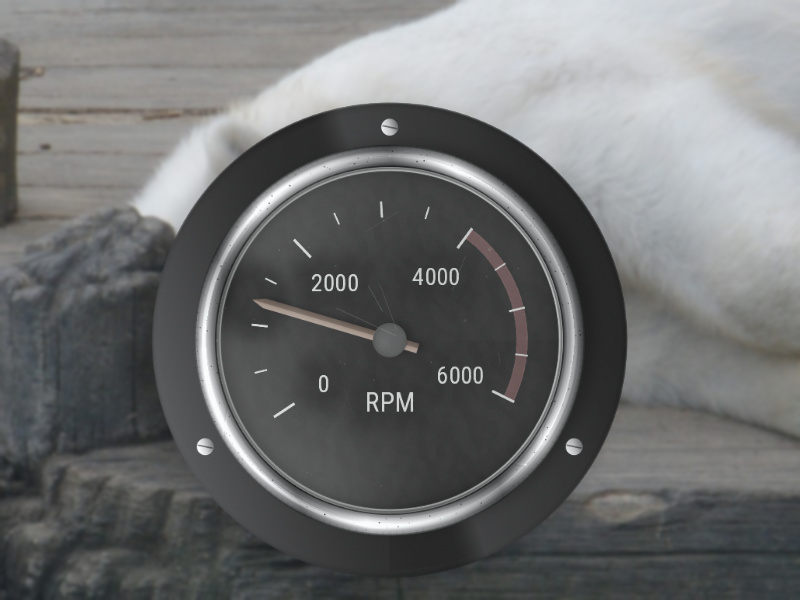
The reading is 1250 rpm
